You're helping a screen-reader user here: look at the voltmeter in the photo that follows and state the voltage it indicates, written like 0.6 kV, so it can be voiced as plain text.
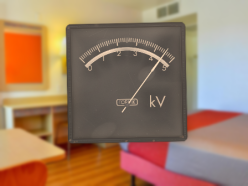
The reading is 4.5 kV
